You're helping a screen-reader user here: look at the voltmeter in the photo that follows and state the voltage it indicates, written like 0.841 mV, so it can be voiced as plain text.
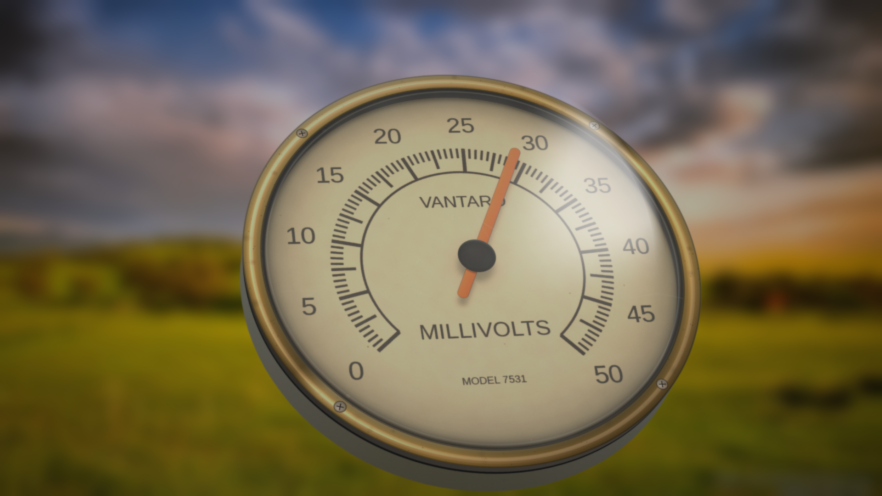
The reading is 29 mV
